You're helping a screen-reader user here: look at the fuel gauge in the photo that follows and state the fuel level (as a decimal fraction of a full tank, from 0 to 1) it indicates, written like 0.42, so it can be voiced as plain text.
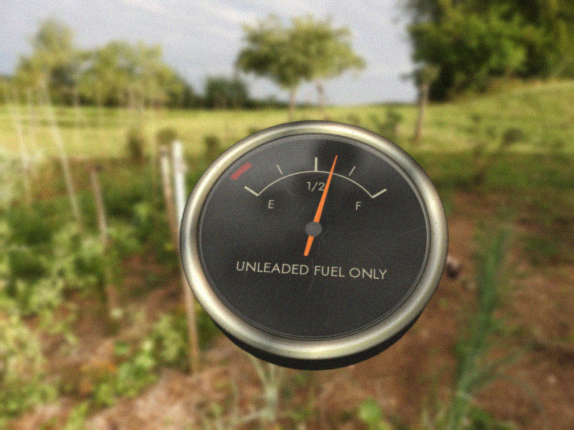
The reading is 0.625
